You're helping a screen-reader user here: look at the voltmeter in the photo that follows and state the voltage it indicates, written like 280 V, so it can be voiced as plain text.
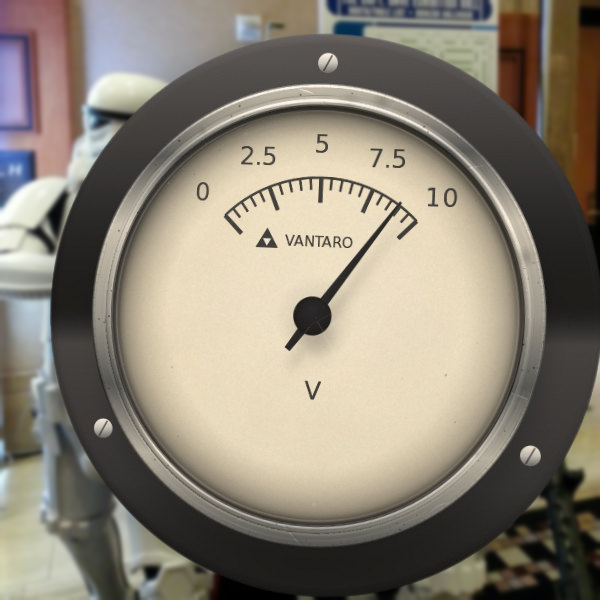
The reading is 9 V
